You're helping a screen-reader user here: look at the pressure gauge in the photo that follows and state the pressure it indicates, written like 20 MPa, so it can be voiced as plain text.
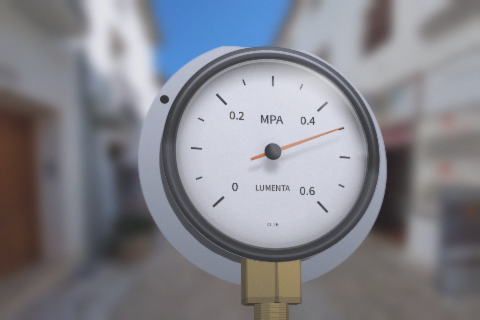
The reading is 0.45 MPa
